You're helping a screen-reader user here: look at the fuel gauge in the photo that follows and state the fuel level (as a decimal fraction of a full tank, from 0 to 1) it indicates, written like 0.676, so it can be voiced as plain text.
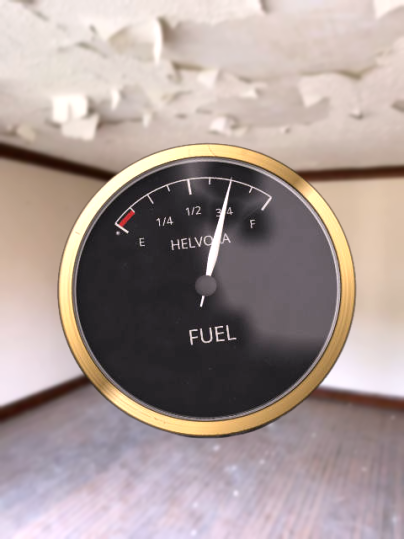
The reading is 0.75
